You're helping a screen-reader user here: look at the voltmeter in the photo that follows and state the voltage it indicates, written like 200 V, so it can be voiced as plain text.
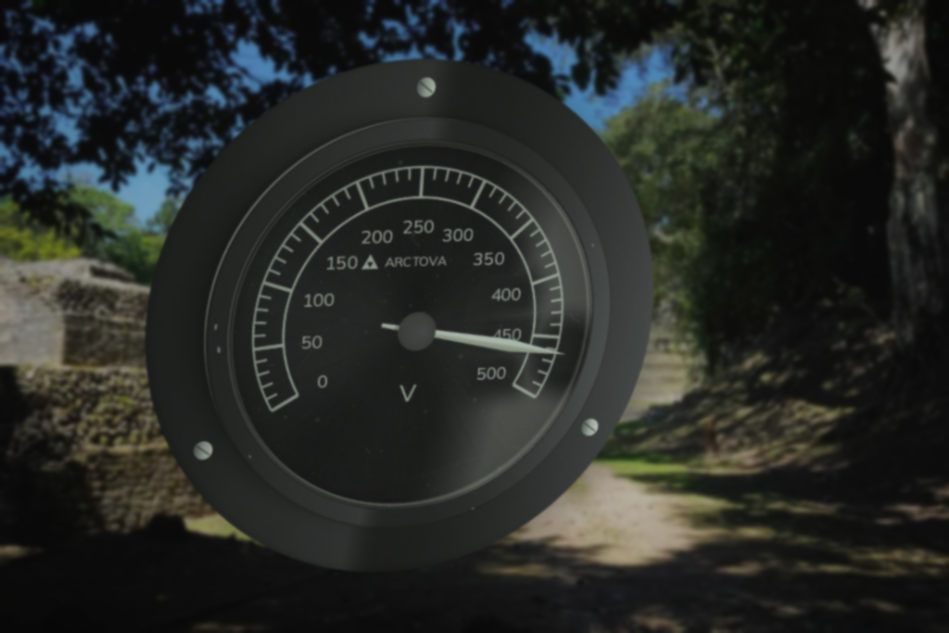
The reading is 460 V
